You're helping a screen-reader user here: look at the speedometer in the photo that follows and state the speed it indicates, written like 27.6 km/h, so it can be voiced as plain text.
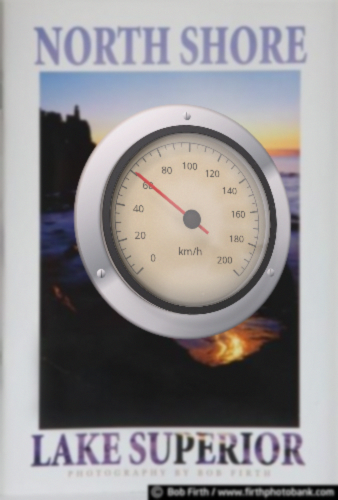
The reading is 60 km/h
